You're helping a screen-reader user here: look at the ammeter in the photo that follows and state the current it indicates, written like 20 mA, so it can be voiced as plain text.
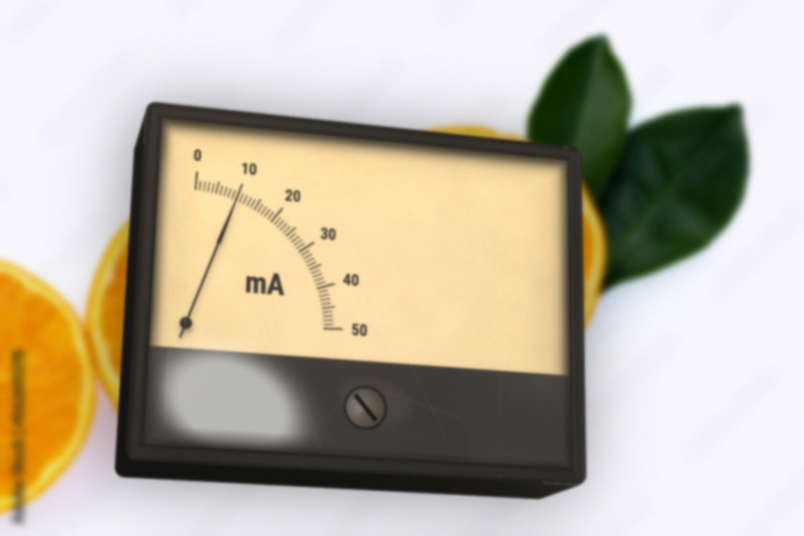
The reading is 10 mA
